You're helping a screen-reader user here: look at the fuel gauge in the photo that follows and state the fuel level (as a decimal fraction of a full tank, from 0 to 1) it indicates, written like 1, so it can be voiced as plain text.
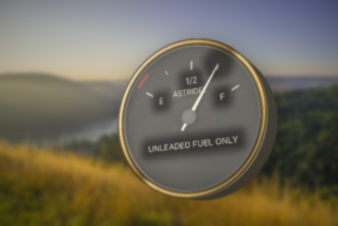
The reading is 0.75
